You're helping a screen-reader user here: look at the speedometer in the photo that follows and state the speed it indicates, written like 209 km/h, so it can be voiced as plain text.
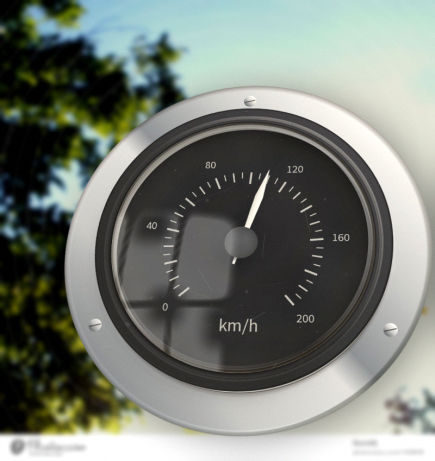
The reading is 110 km/h
